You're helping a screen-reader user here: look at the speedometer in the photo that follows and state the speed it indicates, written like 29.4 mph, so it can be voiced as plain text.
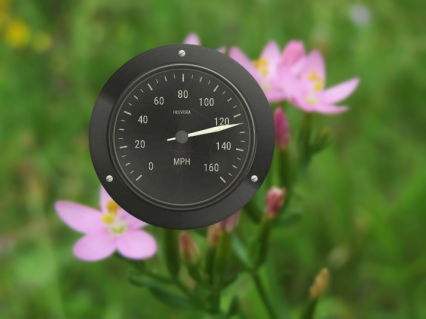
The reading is 125 mph
